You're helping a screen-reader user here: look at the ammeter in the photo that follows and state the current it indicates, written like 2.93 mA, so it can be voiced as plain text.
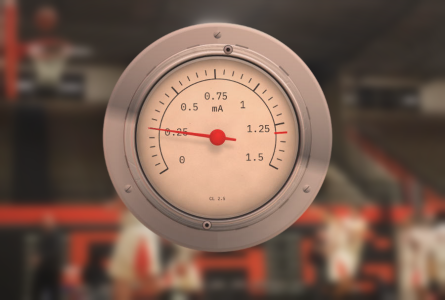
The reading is 0.25 mA
